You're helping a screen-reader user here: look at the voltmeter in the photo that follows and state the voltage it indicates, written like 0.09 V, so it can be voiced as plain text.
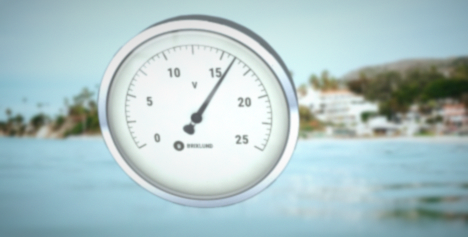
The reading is 16 V
